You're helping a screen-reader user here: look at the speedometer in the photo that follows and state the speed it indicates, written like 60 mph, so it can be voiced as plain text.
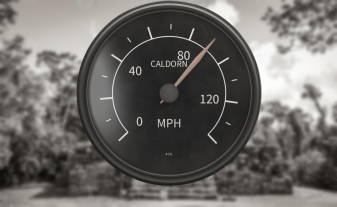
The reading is 90 mph
